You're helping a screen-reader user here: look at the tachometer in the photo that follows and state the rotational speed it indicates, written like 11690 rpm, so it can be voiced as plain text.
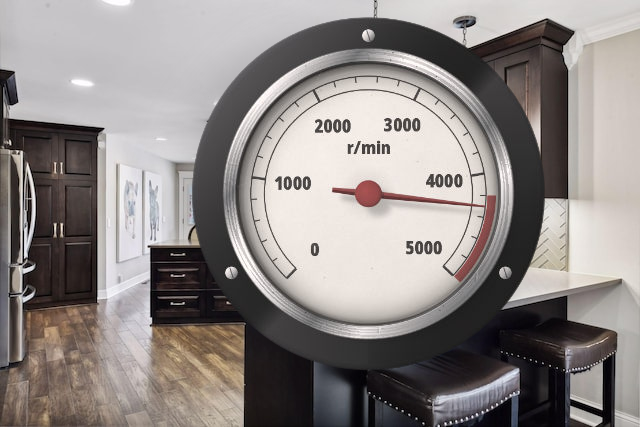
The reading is 4300 rpm
